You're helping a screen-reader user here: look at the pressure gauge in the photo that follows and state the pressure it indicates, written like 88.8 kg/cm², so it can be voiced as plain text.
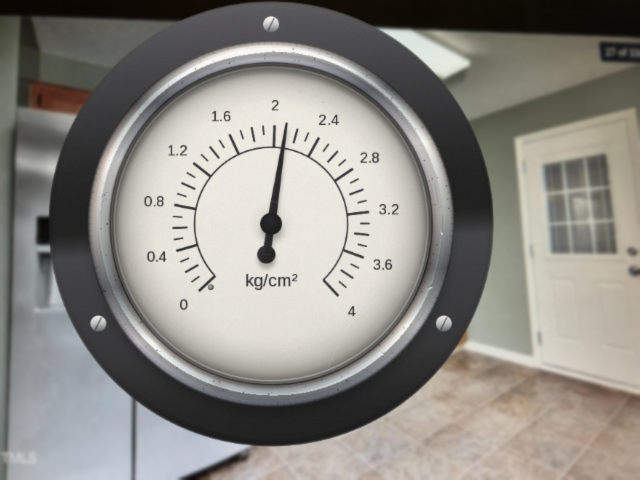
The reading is 2.1 kg/cm²
